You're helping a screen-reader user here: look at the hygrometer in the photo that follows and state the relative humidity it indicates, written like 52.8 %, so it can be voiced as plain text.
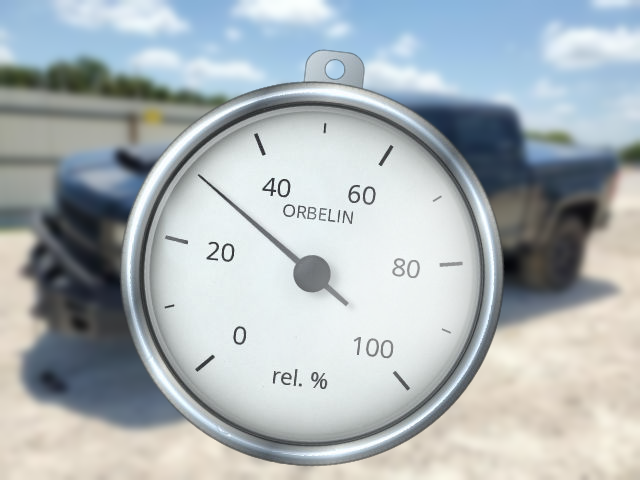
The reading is 30 %
